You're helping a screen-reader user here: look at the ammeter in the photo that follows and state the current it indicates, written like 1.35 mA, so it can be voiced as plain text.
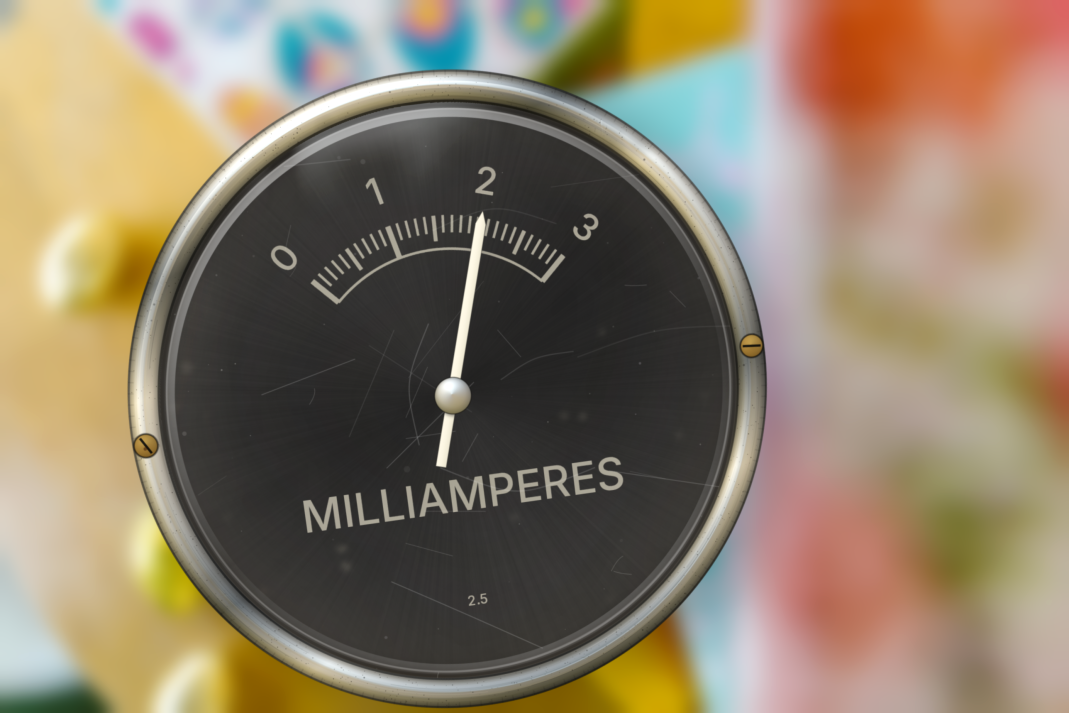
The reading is 2 mA
